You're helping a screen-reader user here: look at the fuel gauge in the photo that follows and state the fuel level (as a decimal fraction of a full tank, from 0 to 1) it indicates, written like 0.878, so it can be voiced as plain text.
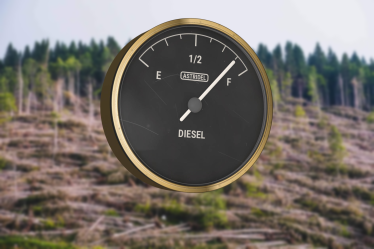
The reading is 0.875
